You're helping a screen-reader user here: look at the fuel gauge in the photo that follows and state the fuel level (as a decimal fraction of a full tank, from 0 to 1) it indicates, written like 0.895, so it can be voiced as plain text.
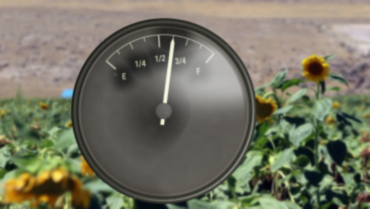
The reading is 0.625
